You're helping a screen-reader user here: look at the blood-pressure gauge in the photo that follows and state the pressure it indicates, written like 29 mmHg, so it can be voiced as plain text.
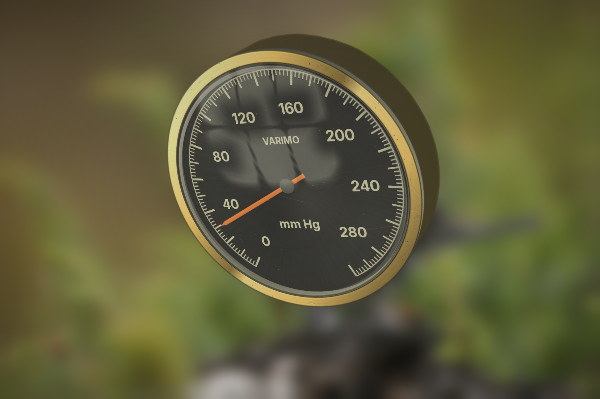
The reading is 30 mmHg
